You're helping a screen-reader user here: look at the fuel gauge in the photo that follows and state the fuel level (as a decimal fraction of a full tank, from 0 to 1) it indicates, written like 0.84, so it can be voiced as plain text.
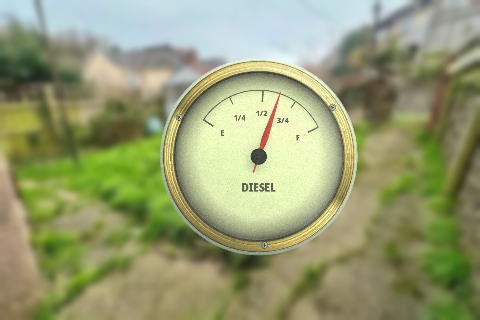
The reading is 0.625
